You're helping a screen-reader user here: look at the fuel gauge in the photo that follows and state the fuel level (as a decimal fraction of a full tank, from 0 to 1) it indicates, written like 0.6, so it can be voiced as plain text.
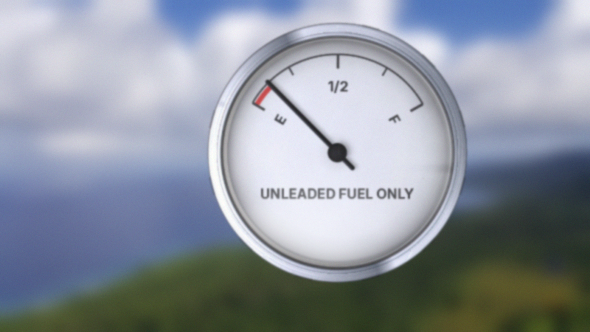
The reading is 0.125
